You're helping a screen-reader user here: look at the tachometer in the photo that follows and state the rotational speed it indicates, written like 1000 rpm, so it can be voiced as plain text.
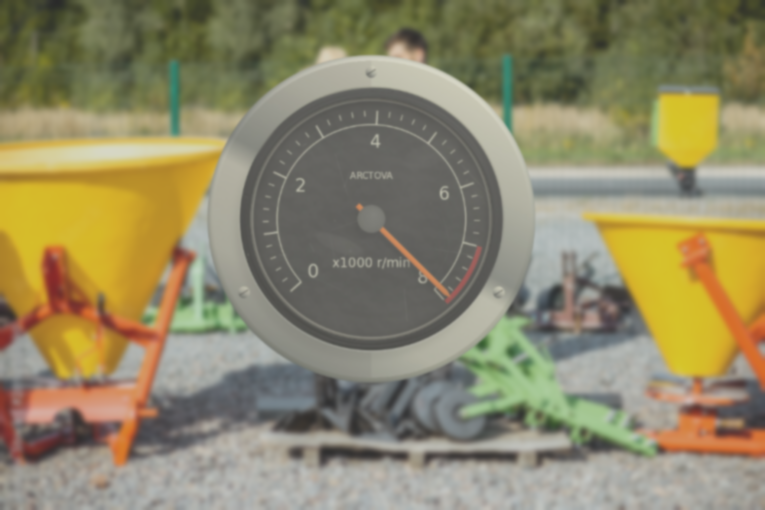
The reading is 7900 rpm
